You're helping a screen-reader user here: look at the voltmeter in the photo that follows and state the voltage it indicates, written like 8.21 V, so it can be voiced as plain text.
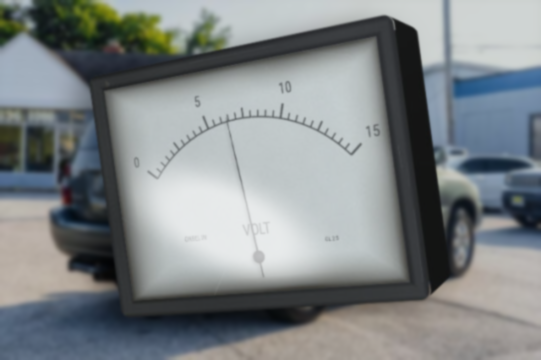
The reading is 6.5 V
